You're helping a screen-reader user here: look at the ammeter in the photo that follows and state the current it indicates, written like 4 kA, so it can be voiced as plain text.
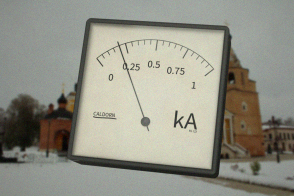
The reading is 0.2 kA
